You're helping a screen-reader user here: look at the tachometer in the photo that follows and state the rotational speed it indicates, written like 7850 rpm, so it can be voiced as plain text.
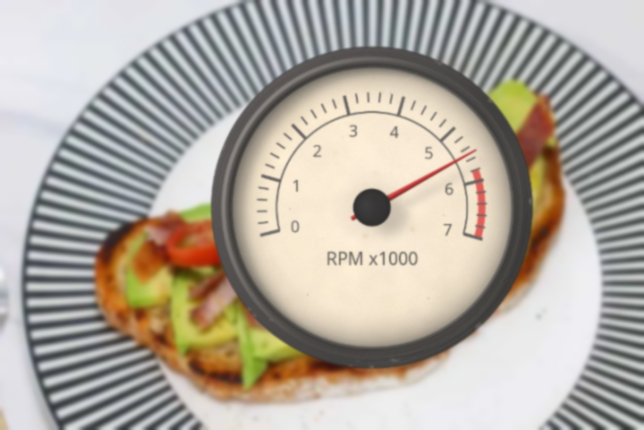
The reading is 5500 rpm
